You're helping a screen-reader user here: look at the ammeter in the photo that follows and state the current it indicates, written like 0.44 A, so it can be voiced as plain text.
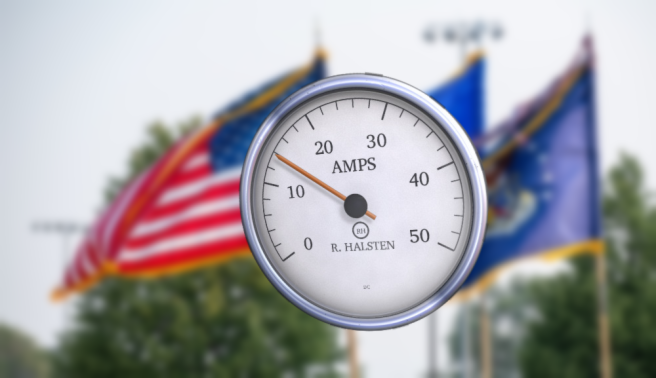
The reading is 14 A
